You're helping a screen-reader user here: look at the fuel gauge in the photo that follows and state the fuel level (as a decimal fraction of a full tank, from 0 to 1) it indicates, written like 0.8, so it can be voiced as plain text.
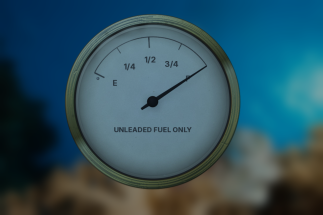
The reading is 1
